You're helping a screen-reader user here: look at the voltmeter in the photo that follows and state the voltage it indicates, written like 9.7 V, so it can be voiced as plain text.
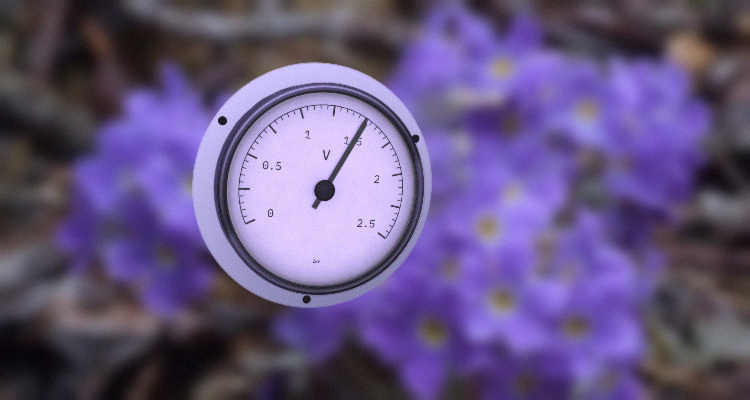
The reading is 1.5 V
